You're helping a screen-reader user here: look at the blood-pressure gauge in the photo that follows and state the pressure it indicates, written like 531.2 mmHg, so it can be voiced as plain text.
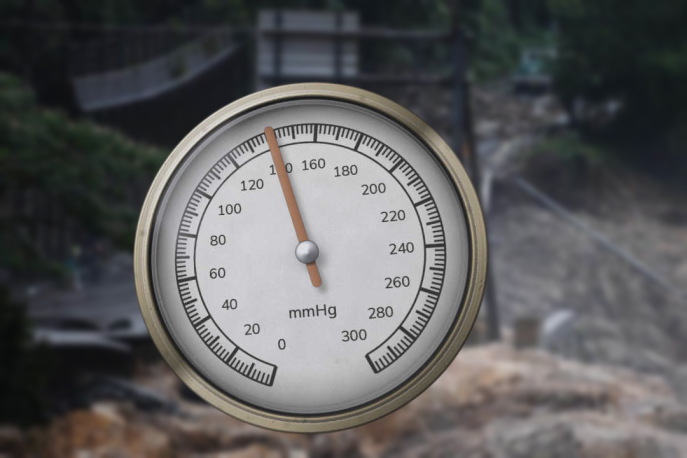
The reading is 140 mmHg
